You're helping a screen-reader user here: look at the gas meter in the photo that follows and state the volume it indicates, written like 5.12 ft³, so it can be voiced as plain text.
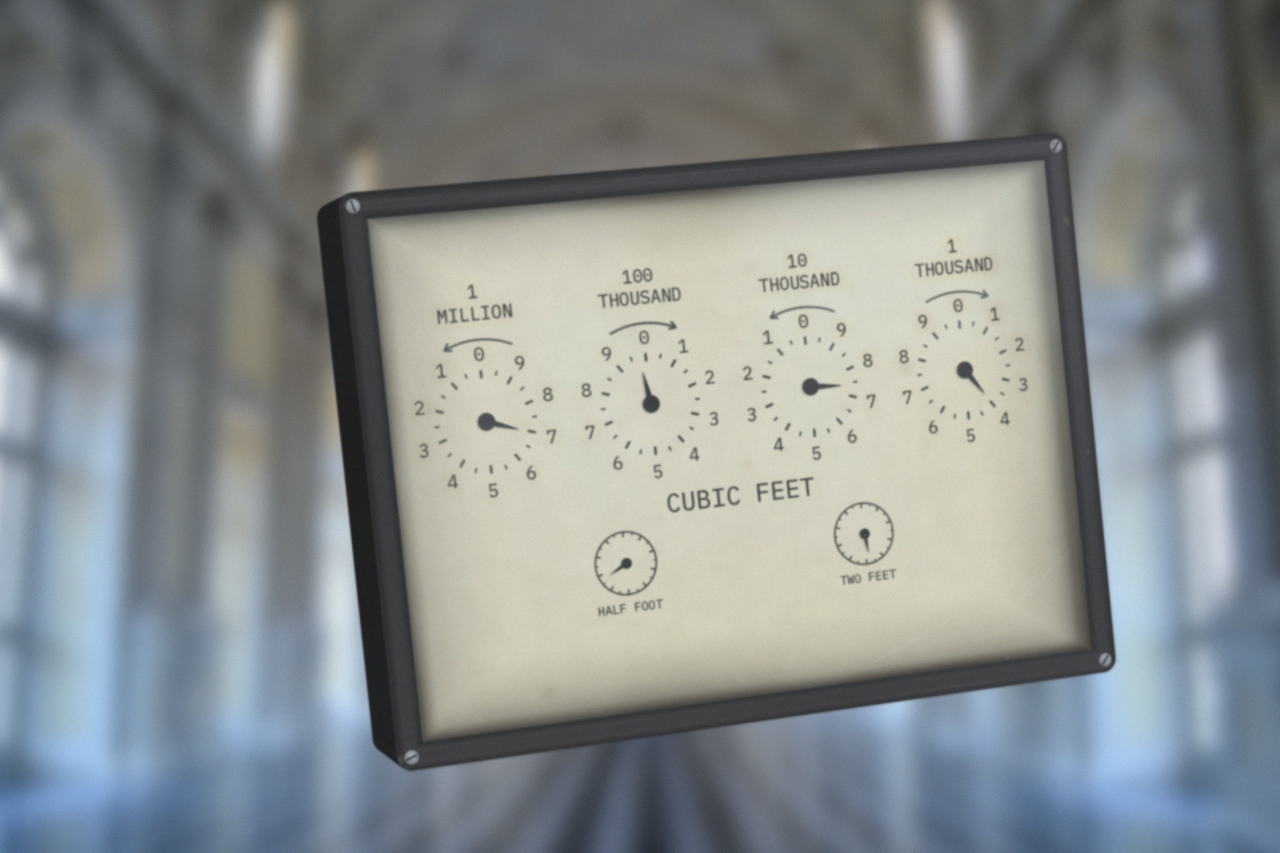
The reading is 697400 ft³
